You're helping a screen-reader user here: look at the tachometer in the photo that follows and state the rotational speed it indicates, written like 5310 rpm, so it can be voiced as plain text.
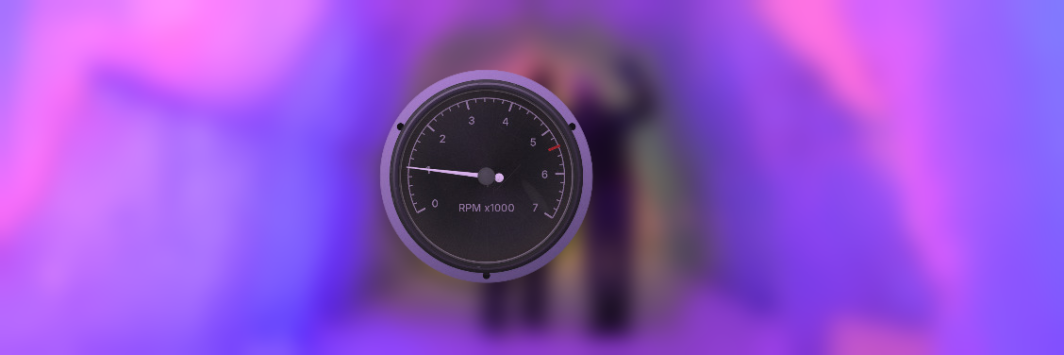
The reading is 1000 rpm
